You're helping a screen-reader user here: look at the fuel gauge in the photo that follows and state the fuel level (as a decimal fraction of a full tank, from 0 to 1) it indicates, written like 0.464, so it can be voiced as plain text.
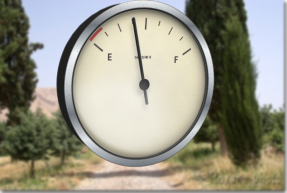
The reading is 0.375
